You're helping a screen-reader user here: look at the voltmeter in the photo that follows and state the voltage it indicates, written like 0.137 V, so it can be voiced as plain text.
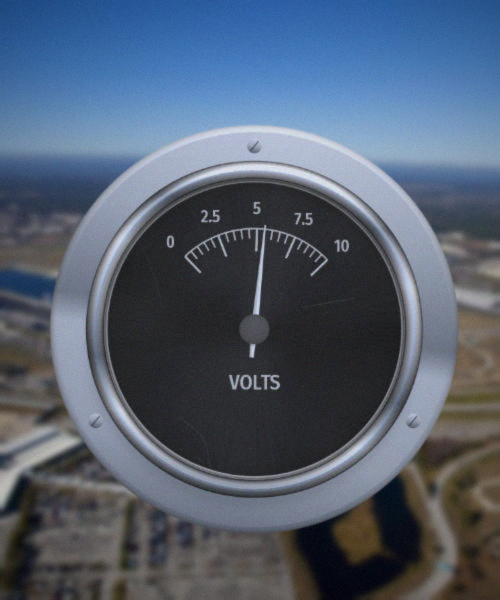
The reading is 5.5 V
